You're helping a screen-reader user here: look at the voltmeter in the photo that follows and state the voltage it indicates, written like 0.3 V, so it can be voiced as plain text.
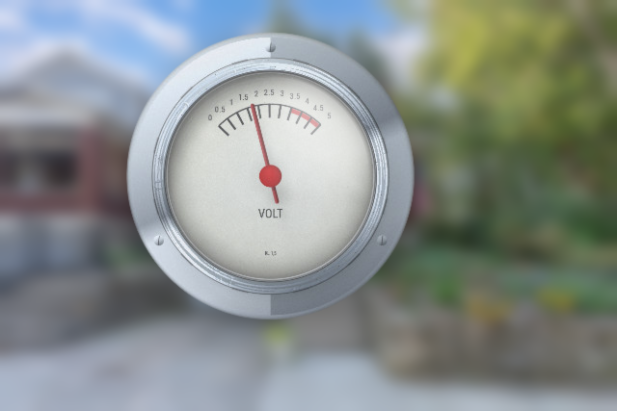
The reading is 1.75 V
